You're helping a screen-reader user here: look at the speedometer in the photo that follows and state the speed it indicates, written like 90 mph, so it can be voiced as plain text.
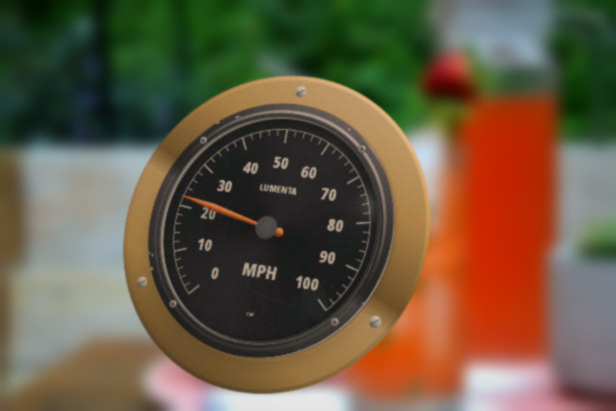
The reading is 22 mph
